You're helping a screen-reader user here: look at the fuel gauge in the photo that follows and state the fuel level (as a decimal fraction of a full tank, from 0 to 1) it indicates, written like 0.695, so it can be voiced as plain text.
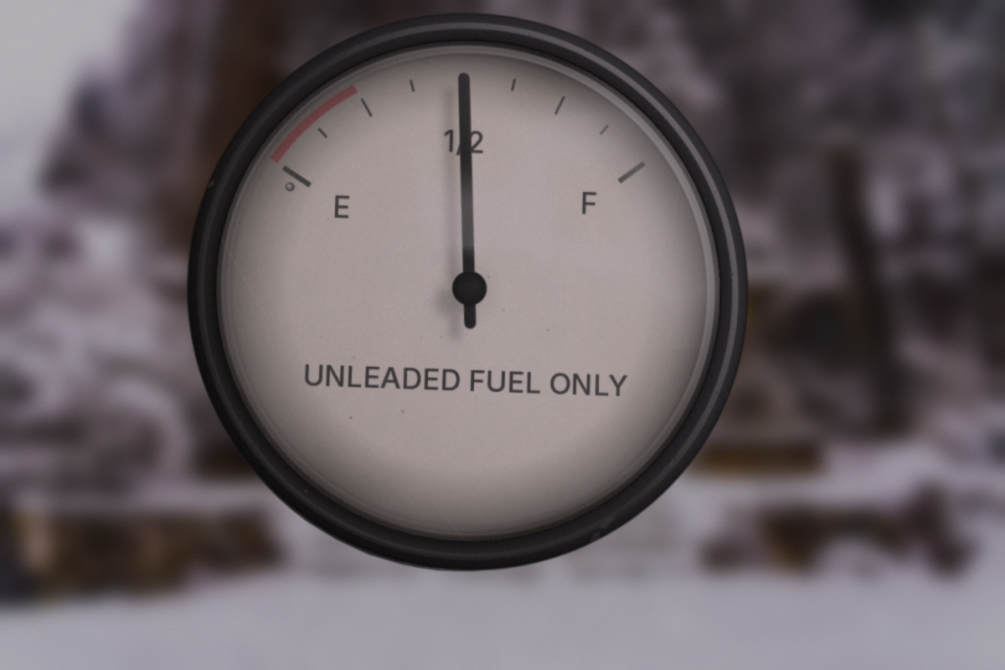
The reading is 0.5
